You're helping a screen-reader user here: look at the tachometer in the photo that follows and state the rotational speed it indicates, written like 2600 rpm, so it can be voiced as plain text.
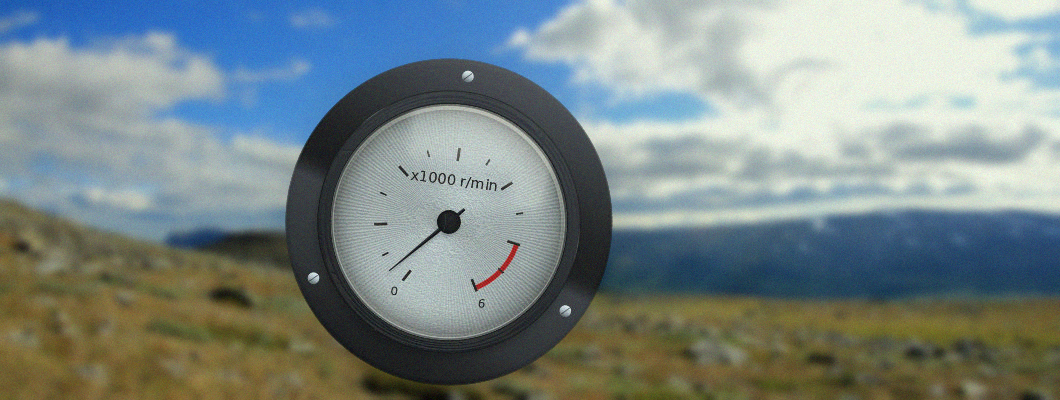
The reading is 250 rpm
